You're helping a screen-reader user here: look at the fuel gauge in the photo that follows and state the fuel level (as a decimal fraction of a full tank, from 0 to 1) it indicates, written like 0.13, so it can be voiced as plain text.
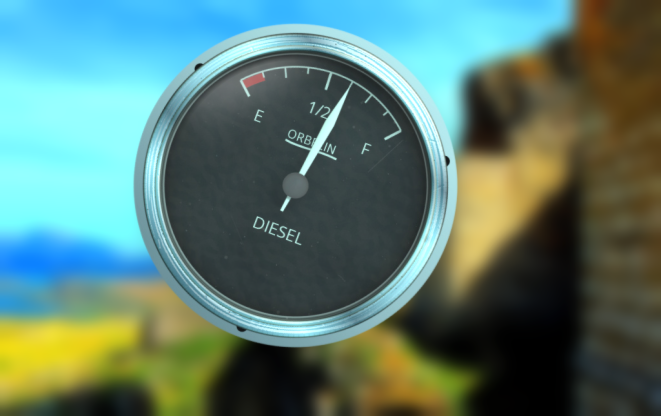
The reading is 0.625
